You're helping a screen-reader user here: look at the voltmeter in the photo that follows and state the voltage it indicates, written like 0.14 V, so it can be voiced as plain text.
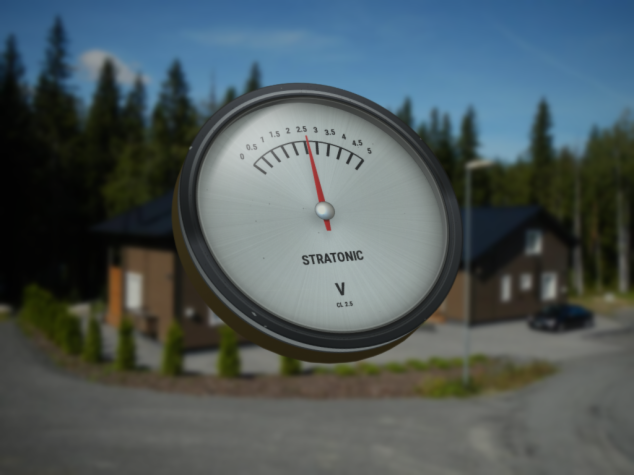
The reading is 2.5 V
